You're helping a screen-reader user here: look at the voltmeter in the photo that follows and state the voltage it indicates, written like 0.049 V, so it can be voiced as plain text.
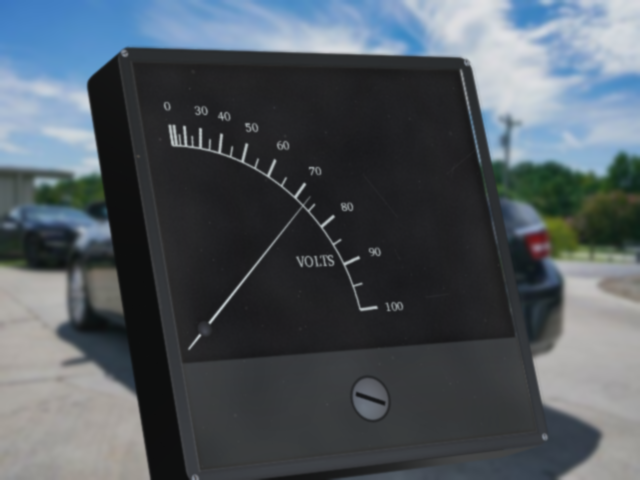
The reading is 72.5 V
